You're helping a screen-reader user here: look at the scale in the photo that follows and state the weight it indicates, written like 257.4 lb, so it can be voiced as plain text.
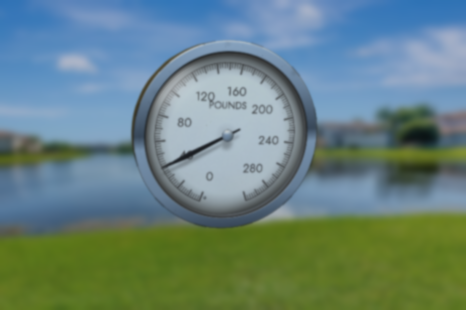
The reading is 40 lb
